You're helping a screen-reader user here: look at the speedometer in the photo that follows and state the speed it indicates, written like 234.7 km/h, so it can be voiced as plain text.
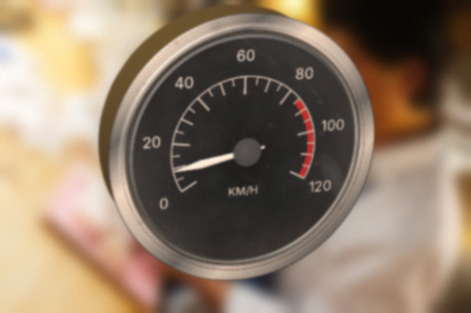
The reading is 10 km/h
